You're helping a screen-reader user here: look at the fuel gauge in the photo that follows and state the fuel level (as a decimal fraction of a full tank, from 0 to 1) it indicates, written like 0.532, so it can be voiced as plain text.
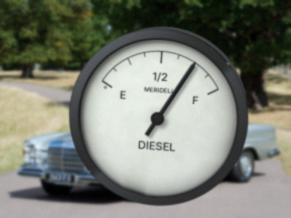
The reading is 0.75
